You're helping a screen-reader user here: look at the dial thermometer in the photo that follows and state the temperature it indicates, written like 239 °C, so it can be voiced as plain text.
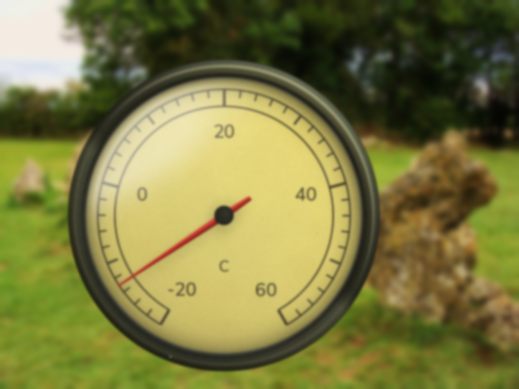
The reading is -13 °C
